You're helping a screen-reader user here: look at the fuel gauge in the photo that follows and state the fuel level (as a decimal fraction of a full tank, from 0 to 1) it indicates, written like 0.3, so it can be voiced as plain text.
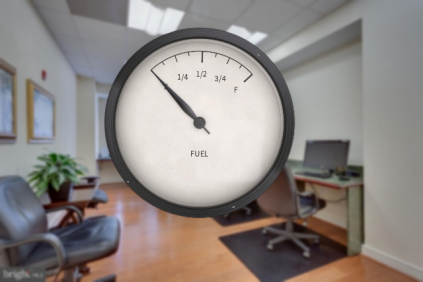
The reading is 0
